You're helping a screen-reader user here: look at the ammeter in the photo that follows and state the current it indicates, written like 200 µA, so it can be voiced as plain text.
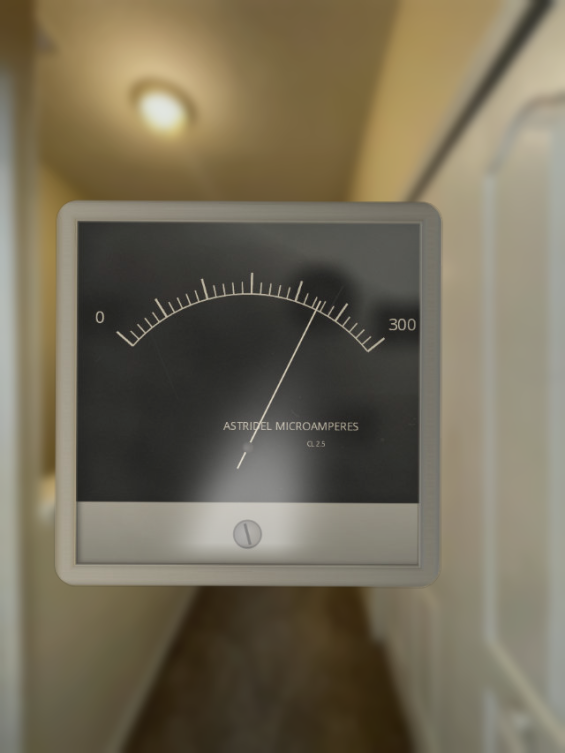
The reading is 225 µA
